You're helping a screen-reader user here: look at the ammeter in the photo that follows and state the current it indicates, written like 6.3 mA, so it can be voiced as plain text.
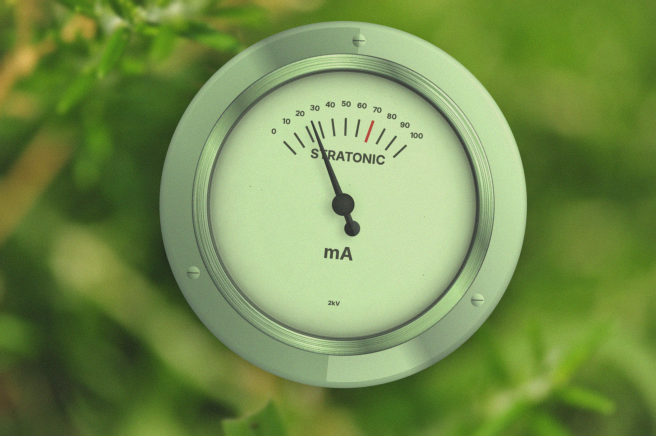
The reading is 25 mA
